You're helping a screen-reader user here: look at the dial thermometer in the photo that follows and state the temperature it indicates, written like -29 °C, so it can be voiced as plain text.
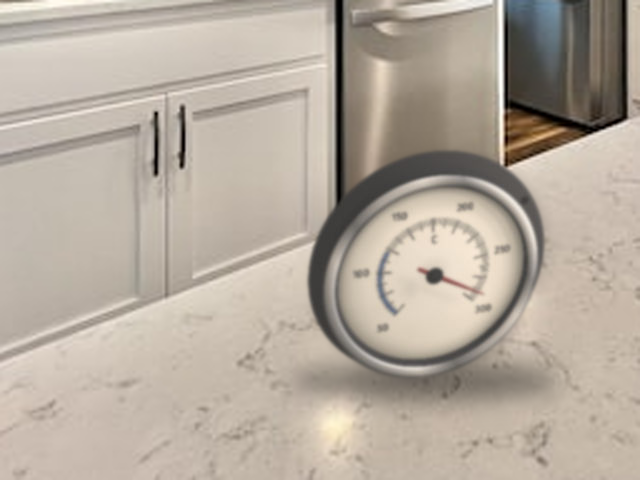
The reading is 287.5 °C
